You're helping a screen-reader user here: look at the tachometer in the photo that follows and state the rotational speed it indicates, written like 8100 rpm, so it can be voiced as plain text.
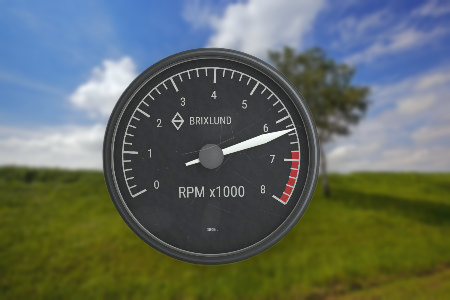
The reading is 6300 rpm
